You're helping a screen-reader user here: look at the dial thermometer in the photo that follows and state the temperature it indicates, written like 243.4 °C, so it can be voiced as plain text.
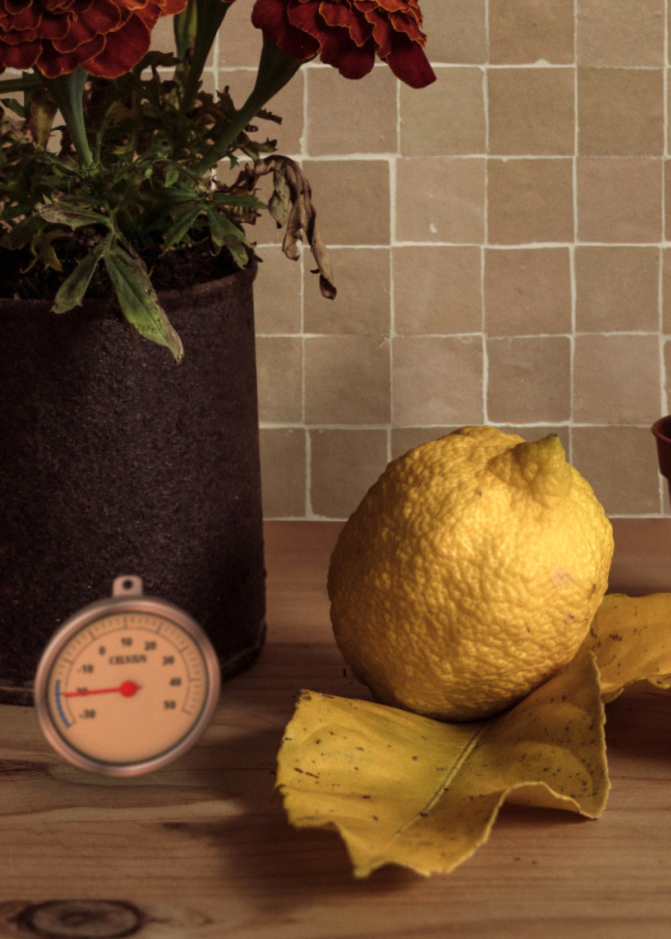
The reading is -20 °C
